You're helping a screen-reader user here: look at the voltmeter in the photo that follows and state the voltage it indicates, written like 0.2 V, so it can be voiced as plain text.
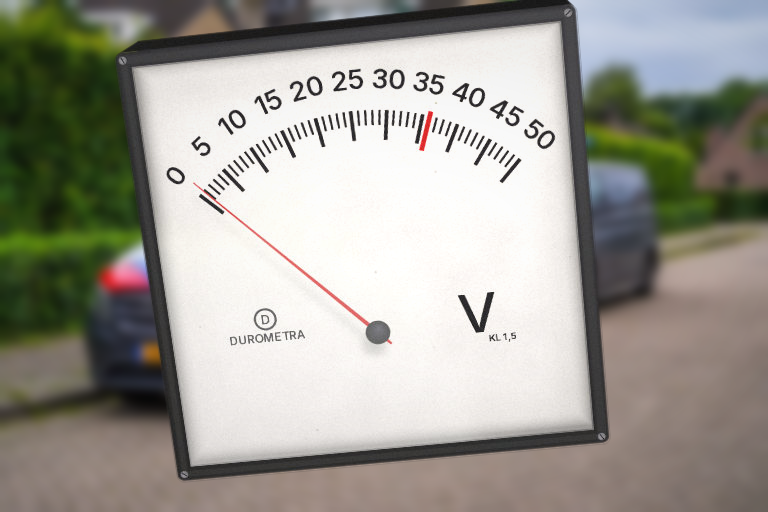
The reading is 1 V
